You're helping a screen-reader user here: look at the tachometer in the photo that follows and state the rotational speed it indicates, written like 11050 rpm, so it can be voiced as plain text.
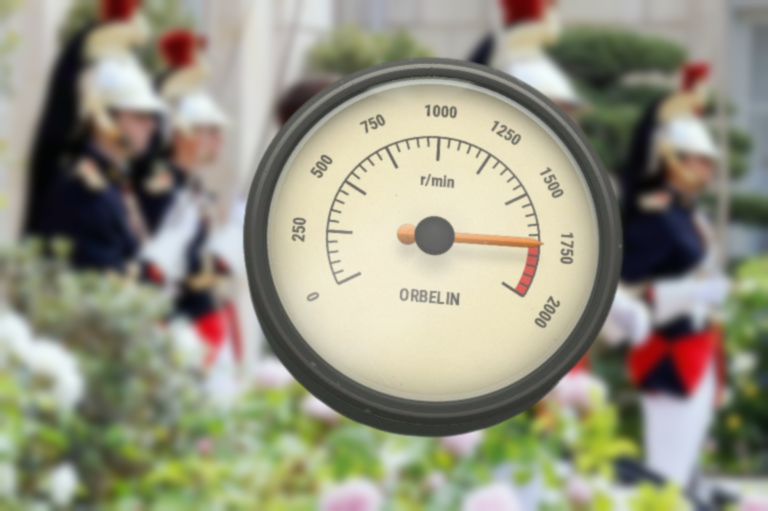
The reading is 1750 rpm
